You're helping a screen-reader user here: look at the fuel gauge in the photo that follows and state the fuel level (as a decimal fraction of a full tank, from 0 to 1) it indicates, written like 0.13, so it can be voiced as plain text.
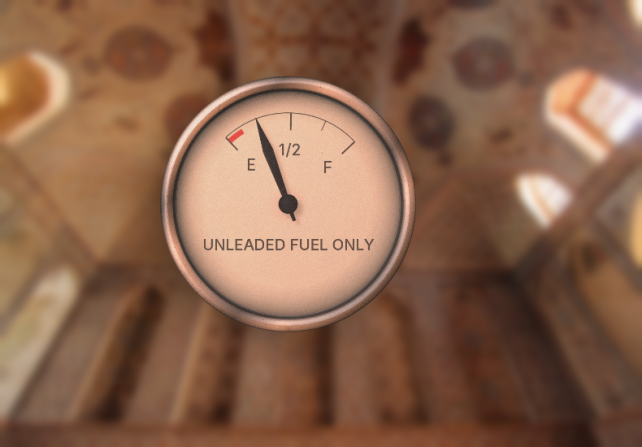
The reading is 0.25
